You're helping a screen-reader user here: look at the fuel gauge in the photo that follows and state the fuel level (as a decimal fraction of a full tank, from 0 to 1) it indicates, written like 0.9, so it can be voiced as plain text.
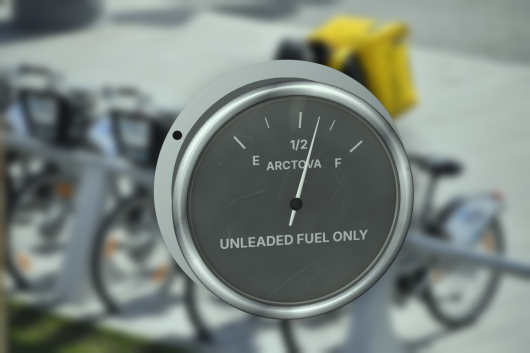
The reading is 0.625
